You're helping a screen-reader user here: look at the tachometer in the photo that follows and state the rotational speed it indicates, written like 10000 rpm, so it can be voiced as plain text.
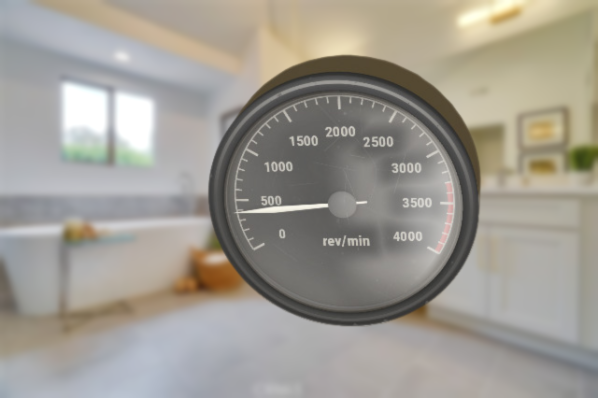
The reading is 400 rpm
